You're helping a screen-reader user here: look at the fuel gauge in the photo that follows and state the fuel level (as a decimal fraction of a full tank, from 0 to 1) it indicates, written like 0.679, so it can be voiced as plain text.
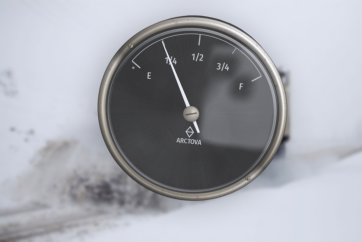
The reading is 0.25
